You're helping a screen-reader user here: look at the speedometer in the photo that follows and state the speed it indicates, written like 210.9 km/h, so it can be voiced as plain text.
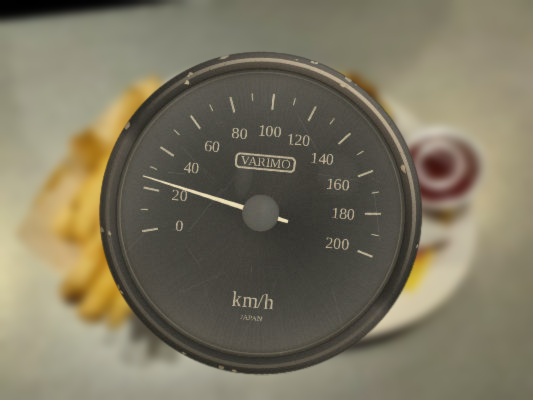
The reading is 25 km/h
